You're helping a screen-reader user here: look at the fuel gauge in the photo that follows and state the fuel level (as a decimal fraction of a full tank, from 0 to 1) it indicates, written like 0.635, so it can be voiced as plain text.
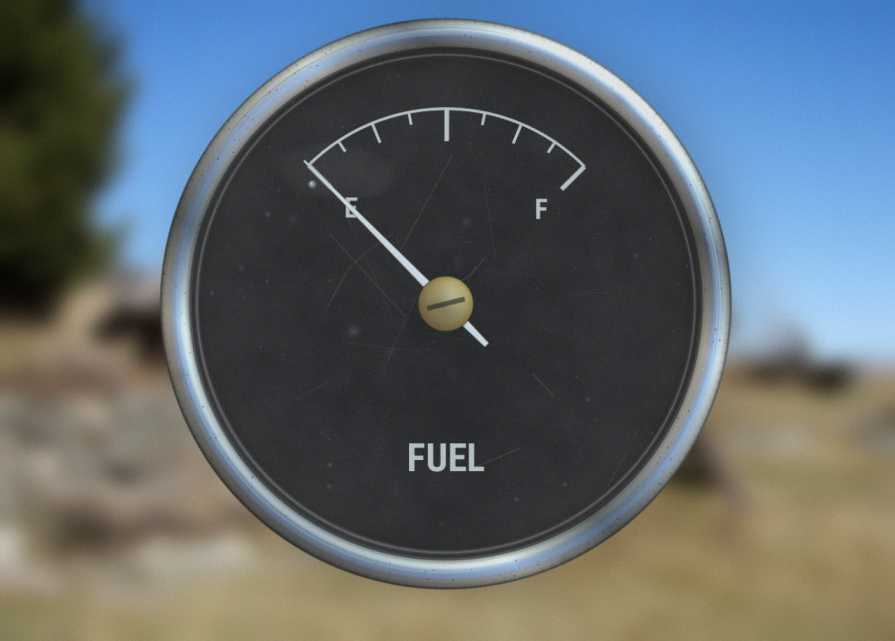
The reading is 0
